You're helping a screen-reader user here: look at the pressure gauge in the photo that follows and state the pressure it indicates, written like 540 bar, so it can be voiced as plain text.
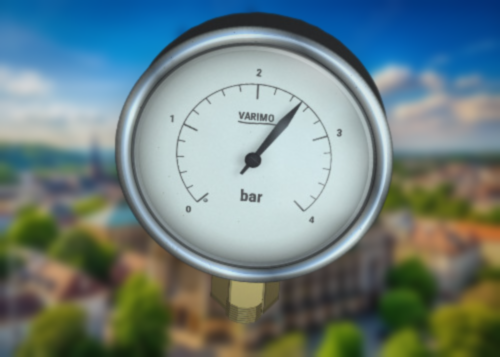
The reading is 2.5 bar
